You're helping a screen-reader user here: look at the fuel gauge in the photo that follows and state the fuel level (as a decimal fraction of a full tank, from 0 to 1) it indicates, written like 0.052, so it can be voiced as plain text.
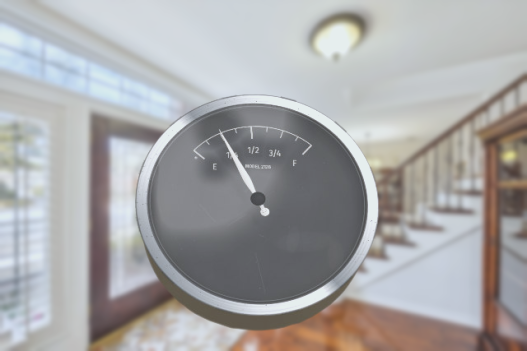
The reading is 0.25
